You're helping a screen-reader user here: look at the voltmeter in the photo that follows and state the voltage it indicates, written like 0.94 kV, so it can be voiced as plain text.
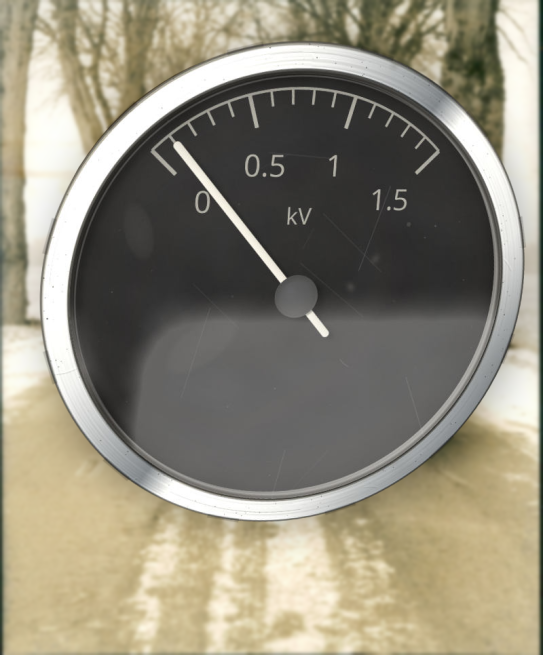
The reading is 0.1 kV
